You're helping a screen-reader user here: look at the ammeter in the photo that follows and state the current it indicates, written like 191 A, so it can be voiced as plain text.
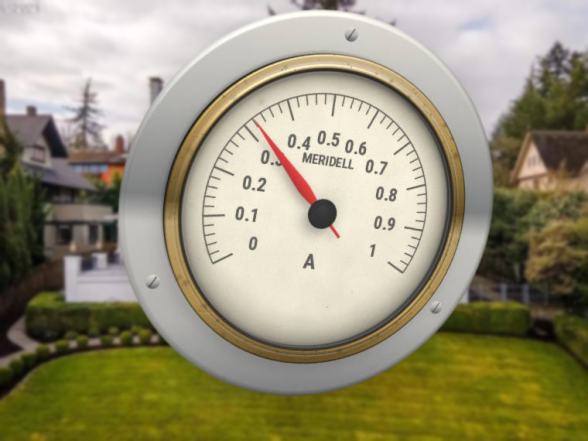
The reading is 0.32 A
